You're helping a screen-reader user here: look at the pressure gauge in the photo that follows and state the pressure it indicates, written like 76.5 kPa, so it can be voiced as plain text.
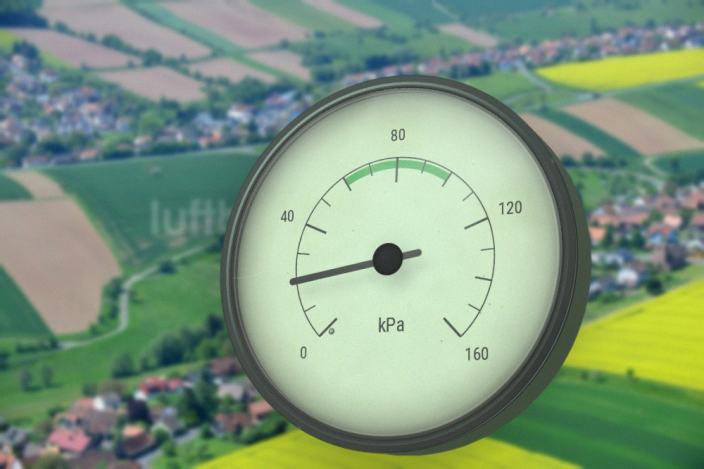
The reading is 20 kPa
